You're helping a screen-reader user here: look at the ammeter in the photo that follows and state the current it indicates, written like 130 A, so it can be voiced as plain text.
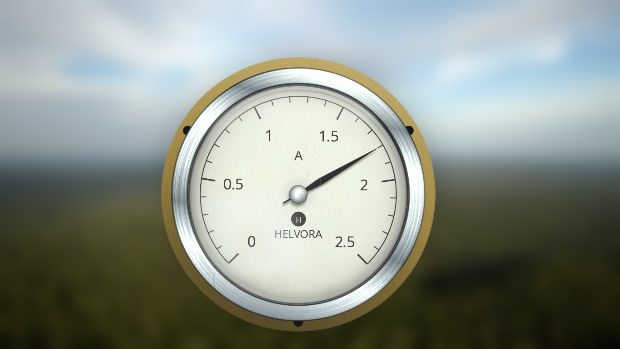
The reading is 1.8 A
